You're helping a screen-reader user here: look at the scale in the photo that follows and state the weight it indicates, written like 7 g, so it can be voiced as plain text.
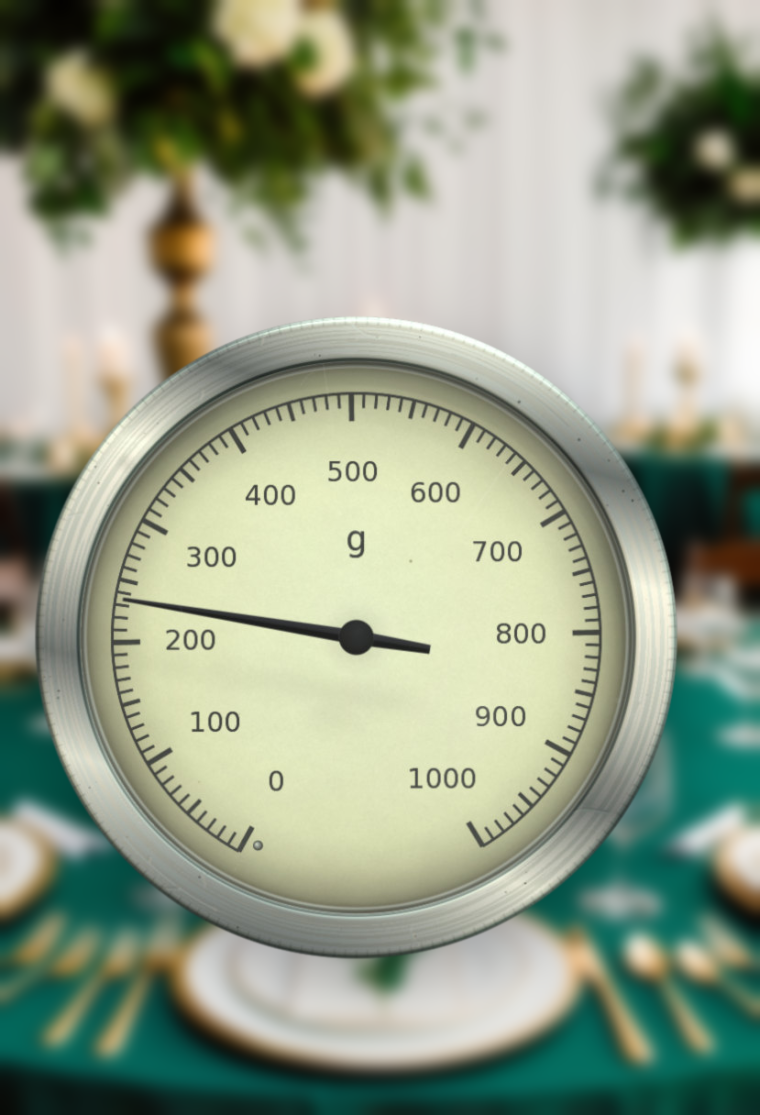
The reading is 235 g
